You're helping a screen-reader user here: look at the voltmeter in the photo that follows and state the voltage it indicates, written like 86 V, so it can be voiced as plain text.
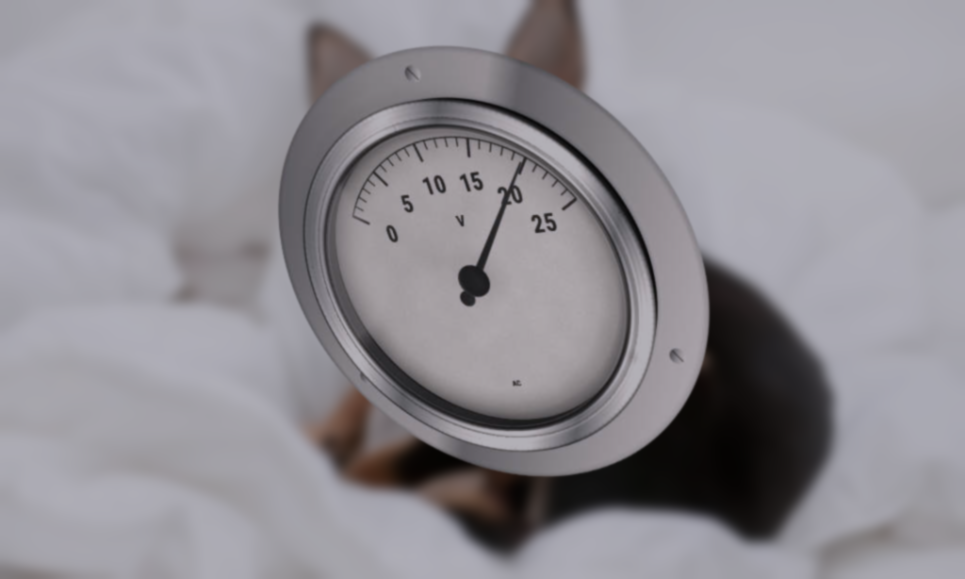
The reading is 20 V
